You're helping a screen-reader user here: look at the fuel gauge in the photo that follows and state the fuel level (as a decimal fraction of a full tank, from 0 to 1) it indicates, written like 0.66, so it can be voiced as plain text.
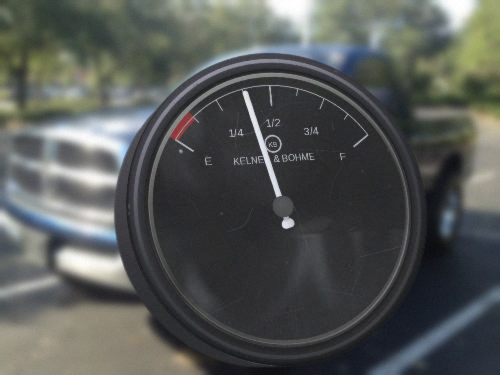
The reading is 0.375
